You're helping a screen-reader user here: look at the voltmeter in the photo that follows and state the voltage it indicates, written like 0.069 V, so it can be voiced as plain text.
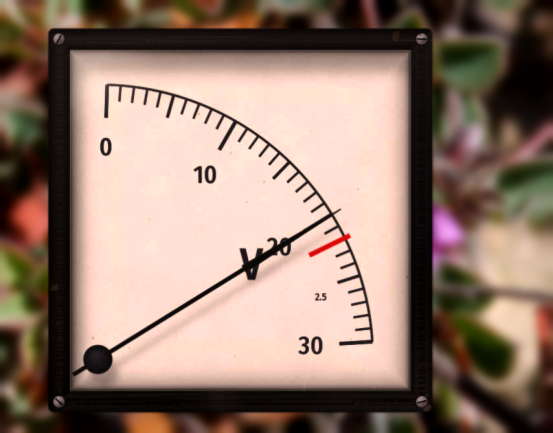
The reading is 20 V
